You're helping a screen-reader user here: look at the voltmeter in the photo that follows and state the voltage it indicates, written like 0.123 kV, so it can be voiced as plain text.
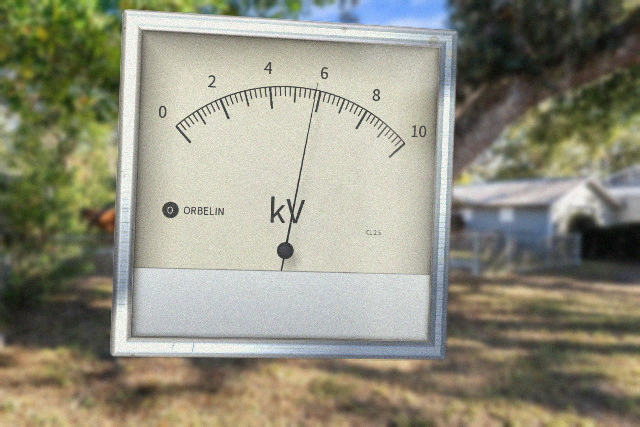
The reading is 5.8 kV
